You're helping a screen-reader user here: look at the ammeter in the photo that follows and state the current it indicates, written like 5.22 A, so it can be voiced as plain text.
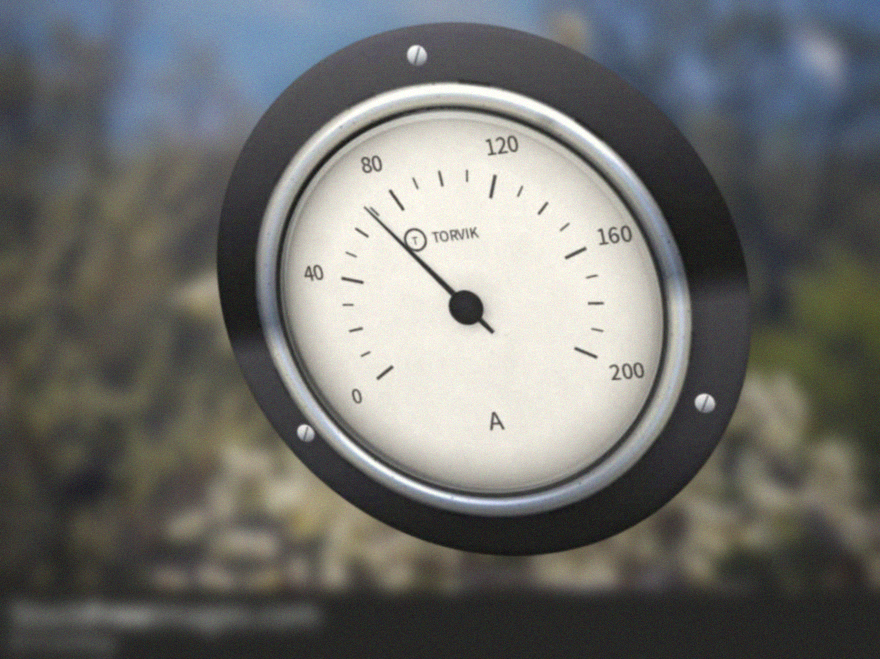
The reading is 70 A
